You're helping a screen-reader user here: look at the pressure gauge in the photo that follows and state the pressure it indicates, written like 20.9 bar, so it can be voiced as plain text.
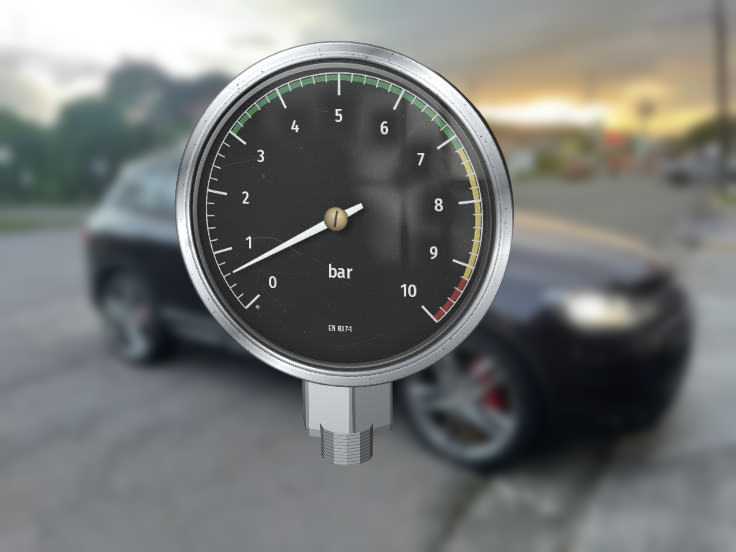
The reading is 0.6 bar
